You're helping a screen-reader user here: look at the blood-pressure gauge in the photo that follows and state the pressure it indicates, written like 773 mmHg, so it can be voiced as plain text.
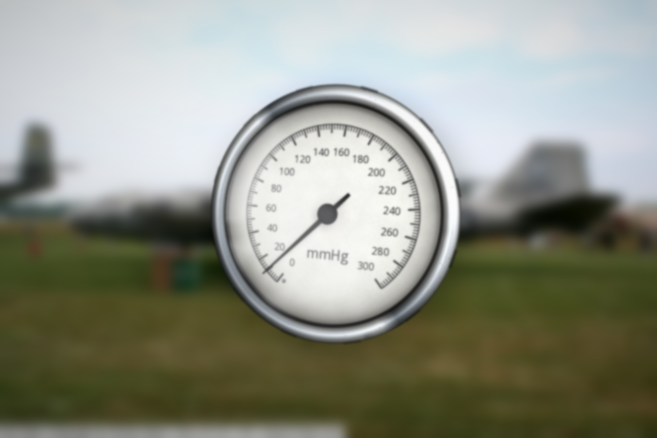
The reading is 10 mmHg
